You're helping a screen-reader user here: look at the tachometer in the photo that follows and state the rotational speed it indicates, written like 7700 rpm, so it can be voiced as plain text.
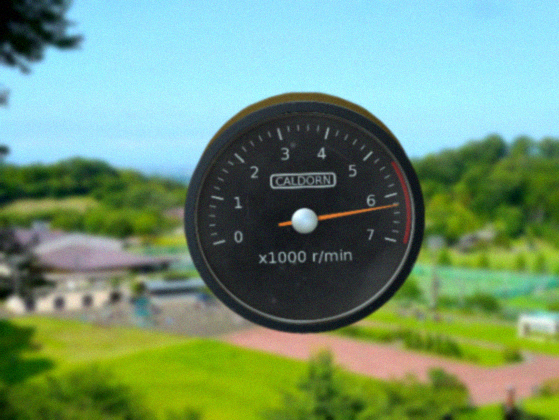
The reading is 6200 rpm
